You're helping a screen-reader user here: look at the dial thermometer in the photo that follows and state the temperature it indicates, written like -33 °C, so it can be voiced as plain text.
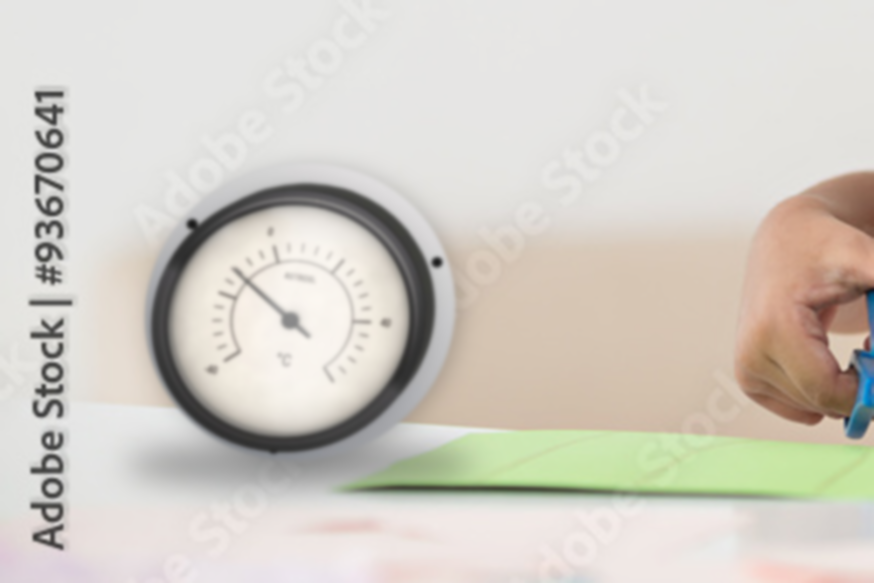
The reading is -12 °C
